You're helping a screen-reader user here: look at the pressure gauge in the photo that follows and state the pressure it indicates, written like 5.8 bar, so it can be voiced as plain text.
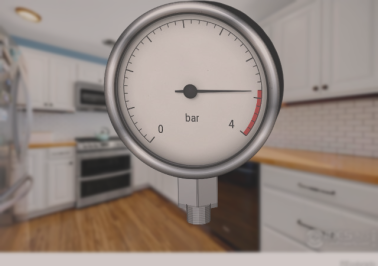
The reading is 3.4 bar
